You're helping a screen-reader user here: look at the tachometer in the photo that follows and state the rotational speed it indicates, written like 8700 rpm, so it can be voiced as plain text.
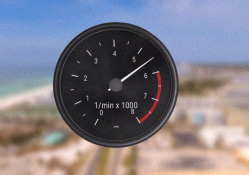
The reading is 5500 rpm
